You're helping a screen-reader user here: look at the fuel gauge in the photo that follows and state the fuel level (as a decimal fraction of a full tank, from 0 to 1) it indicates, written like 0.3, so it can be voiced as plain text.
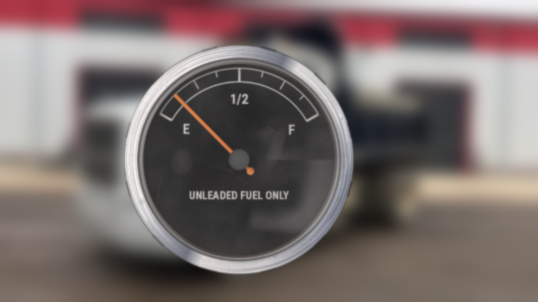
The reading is 0.125
